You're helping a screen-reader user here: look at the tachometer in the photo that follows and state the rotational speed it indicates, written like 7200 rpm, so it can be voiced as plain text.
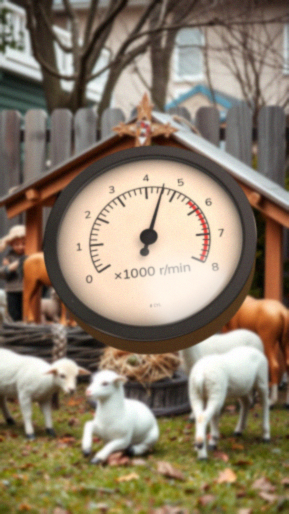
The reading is 4600 rpm
